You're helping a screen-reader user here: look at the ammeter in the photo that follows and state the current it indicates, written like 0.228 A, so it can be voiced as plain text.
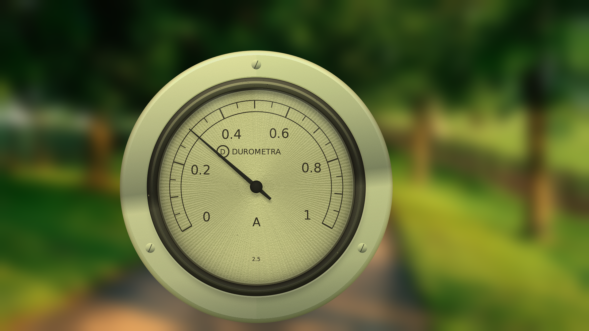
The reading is 0.3 A
